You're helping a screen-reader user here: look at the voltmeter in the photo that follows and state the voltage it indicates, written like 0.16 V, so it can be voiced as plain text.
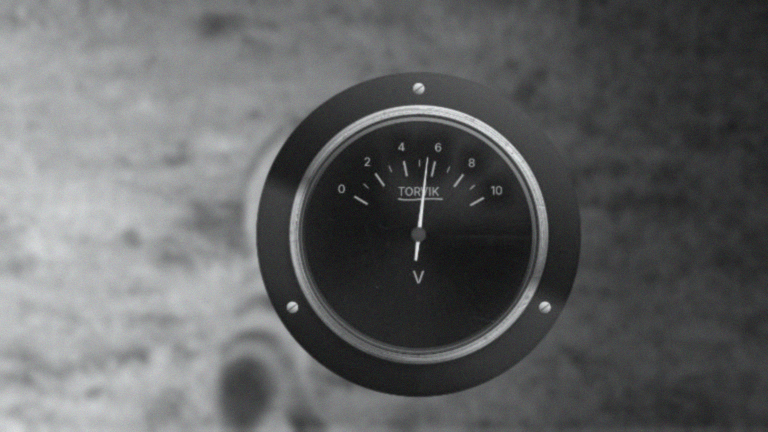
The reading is 5.5 V
